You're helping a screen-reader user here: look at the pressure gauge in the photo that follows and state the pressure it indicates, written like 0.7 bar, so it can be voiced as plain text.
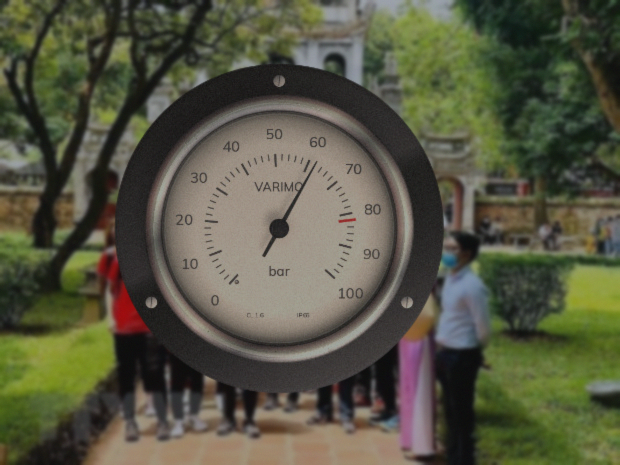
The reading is 62 bar
